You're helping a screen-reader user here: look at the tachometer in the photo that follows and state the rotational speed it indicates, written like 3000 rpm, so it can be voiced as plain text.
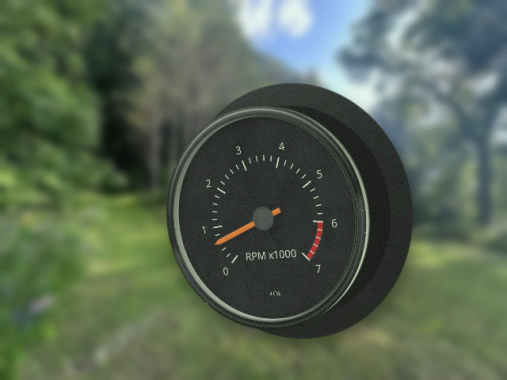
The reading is 600 rpm
